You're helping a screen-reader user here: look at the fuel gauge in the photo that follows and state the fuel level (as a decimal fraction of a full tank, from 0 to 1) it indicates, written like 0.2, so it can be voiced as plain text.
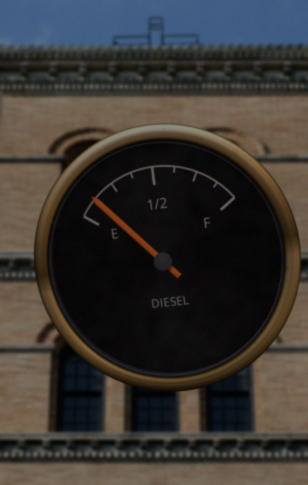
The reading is 0.125
